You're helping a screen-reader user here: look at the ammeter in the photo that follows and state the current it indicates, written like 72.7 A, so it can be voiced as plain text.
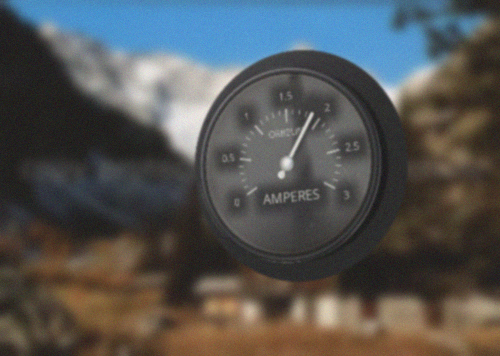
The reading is 1.9 A
